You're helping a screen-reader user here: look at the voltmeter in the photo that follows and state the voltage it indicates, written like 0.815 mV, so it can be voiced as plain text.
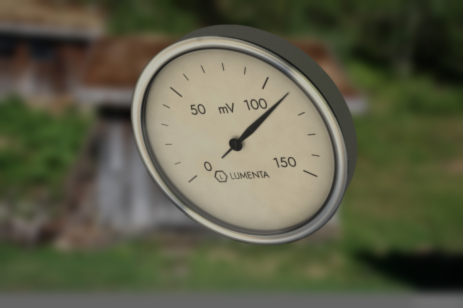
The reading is 110 mV
